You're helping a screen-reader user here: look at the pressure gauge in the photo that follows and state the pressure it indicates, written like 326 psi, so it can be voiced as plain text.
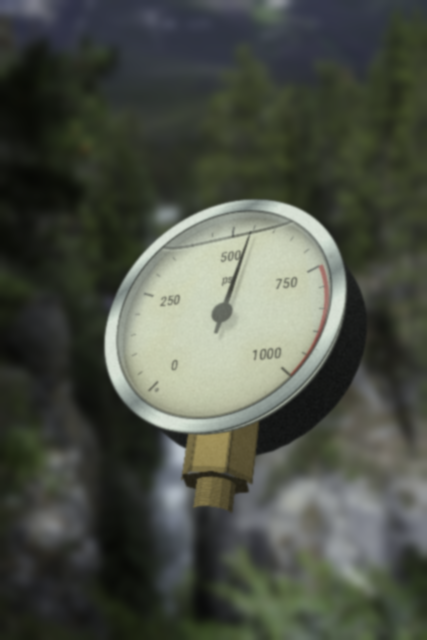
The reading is 550 psi
